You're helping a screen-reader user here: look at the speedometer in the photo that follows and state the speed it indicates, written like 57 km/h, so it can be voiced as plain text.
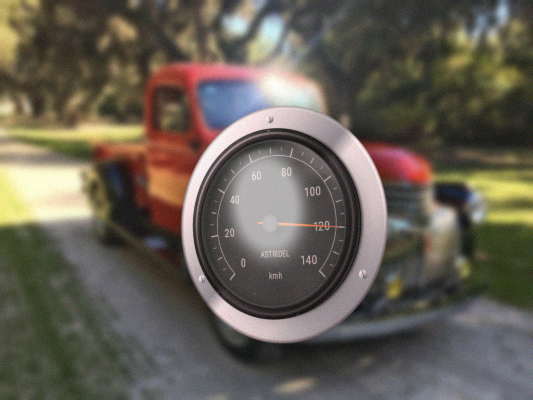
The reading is 120 km/h
